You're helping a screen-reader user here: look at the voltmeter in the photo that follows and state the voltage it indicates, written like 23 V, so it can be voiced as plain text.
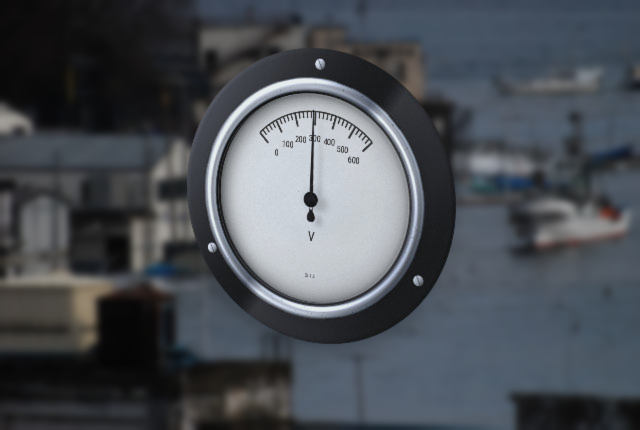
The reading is 300 V
